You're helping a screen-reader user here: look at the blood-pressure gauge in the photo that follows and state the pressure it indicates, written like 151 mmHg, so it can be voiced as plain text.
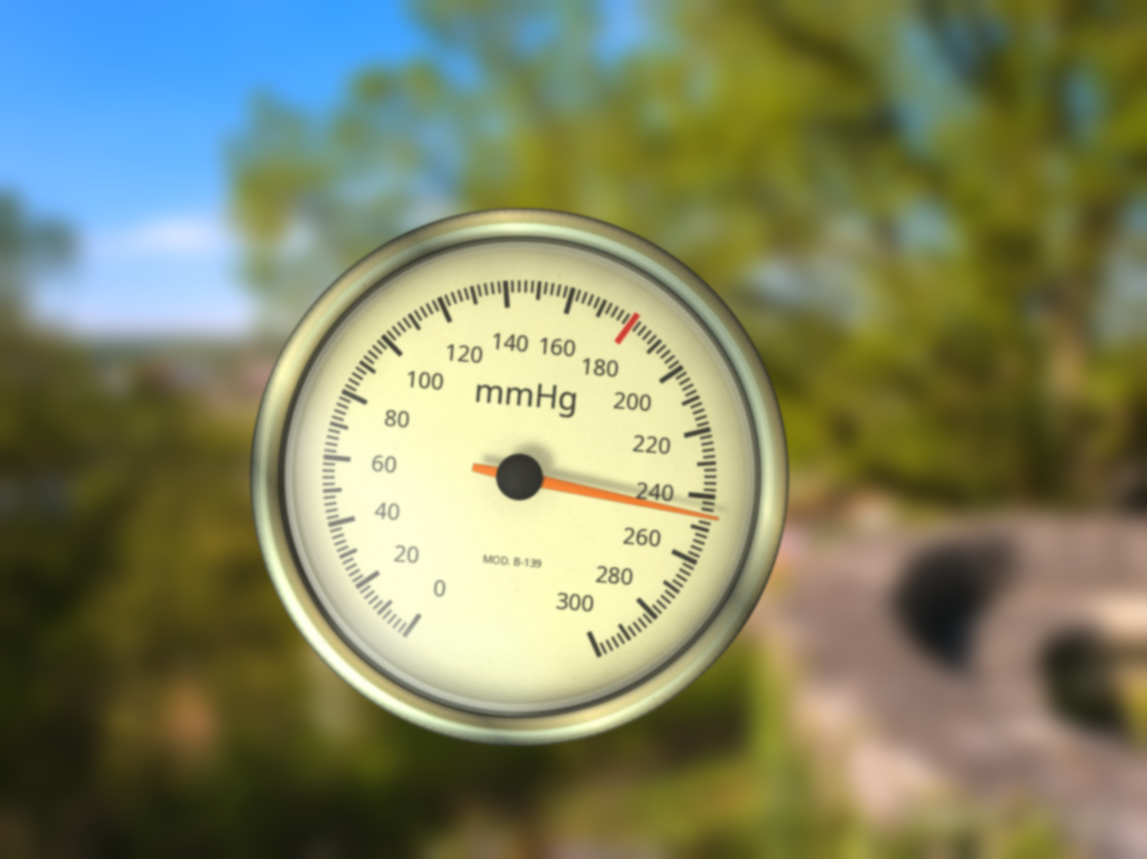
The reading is 246 mmHg
